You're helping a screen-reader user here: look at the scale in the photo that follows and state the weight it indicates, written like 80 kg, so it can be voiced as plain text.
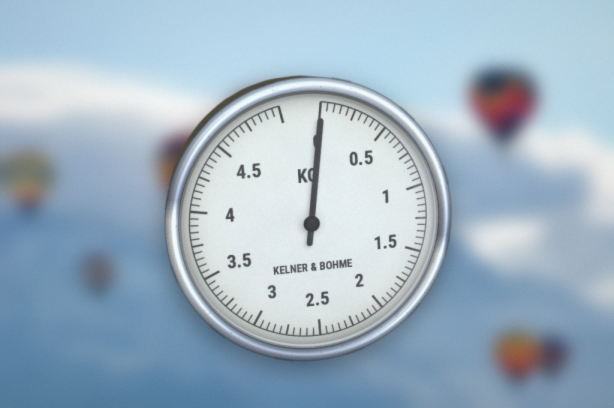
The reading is 0 kg
